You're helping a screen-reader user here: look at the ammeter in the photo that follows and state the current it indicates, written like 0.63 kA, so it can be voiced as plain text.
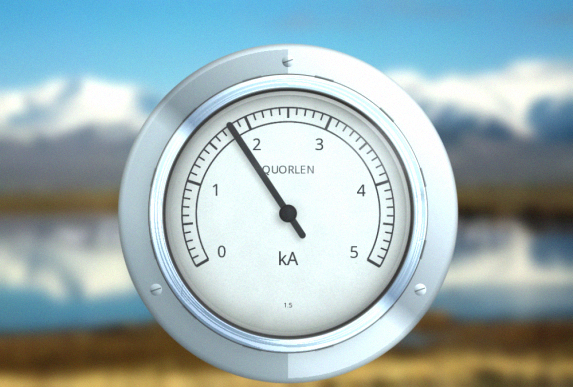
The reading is 1.8 kA
